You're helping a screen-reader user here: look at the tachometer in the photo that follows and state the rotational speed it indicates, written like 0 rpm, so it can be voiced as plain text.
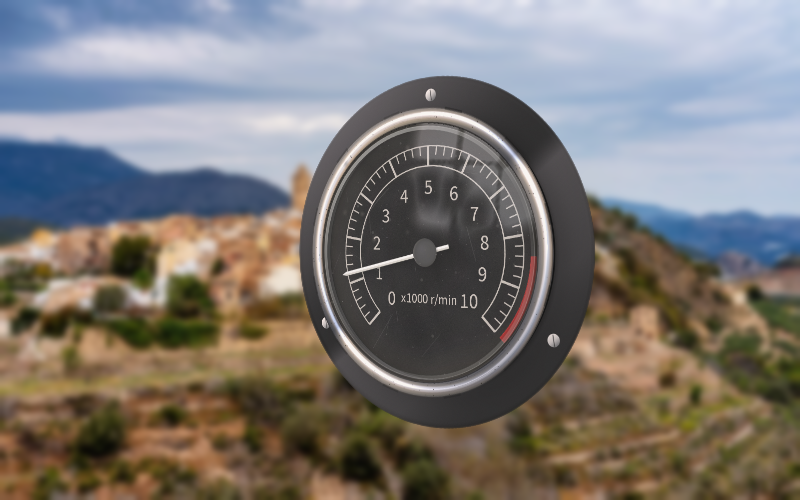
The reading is 1200 rpm
